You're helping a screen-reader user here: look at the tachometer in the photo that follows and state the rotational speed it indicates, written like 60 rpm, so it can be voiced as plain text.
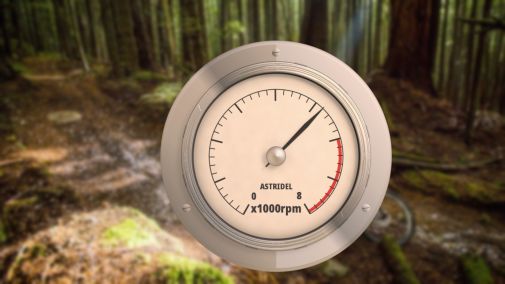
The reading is 5200 rpm
